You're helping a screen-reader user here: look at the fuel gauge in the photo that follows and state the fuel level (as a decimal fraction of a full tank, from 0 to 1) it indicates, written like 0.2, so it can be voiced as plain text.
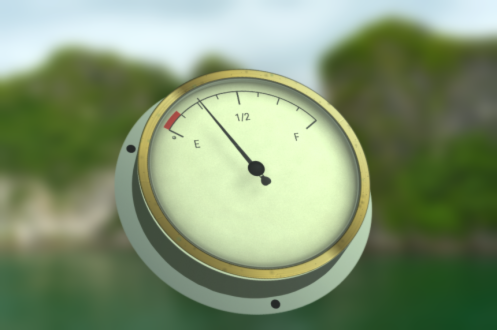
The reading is 0.25
